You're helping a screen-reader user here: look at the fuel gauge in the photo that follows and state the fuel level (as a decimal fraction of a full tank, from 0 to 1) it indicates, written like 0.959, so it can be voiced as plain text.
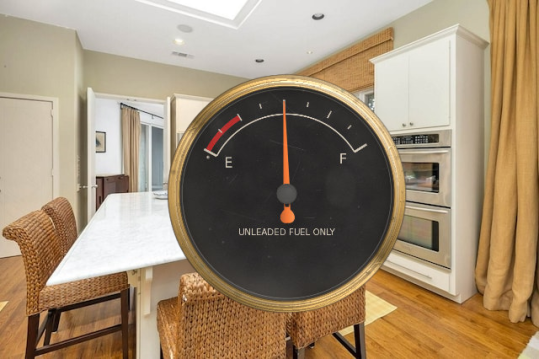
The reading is 0.5
